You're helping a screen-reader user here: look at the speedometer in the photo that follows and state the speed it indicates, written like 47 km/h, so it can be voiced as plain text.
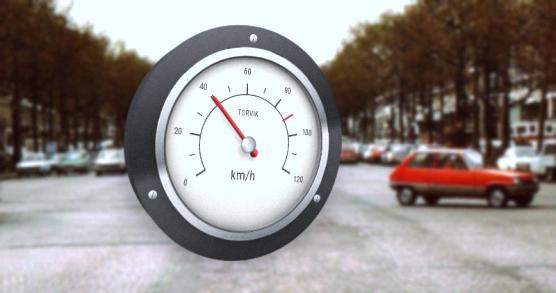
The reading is 40 km/h
